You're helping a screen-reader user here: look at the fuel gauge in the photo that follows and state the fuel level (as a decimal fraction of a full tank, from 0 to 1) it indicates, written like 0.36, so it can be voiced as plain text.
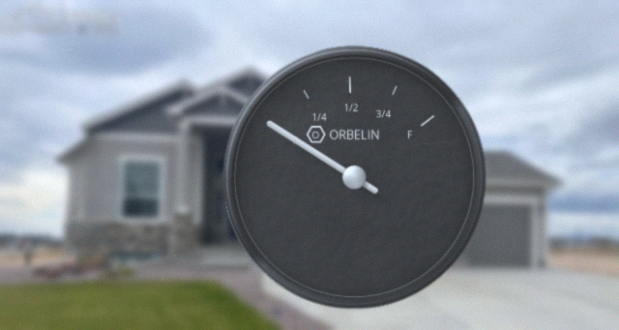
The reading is 0
